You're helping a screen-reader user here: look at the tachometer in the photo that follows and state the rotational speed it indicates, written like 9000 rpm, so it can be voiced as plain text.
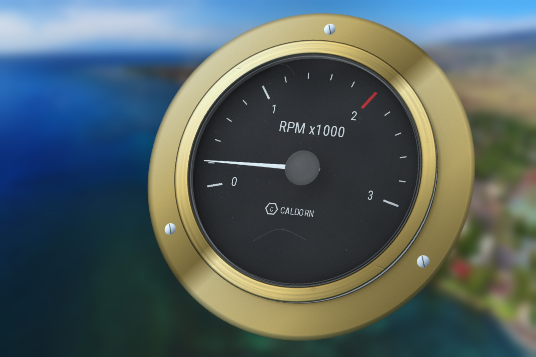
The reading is 200 rpm
